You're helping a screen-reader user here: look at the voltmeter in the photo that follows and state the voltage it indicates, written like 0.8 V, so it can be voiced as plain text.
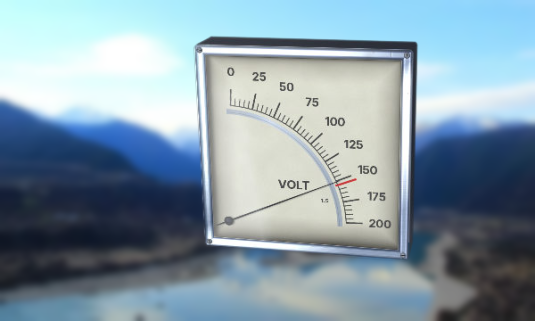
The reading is 150 V
